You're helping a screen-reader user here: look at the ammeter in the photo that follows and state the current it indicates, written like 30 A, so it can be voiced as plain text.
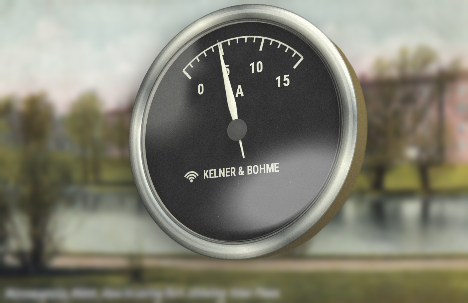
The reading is 5 A
